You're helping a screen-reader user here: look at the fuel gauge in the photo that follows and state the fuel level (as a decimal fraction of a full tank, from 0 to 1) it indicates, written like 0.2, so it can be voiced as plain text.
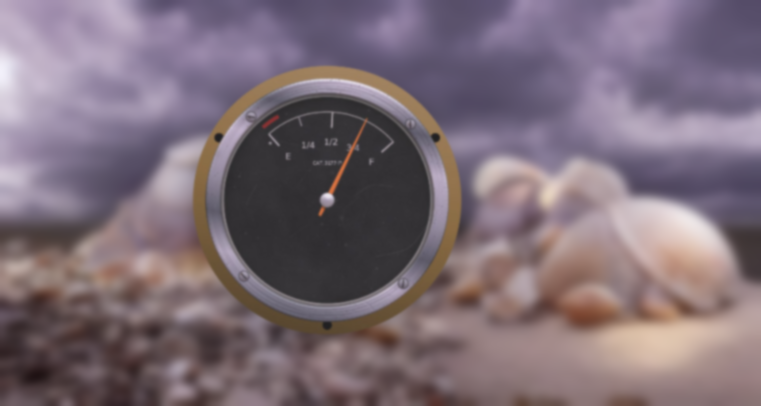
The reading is 0.75
